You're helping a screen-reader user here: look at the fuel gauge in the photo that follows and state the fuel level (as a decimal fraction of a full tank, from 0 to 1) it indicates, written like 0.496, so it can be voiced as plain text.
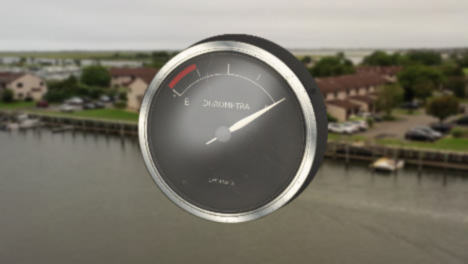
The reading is 1
